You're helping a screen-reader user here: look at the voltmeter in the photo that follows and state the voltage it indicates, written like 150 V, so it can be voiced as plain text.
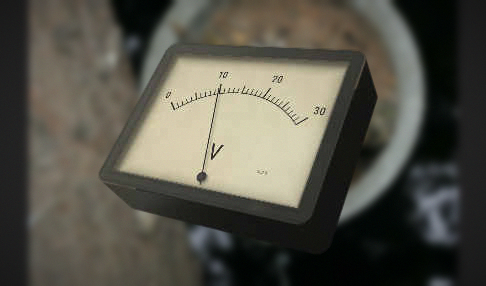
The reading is 10 V
